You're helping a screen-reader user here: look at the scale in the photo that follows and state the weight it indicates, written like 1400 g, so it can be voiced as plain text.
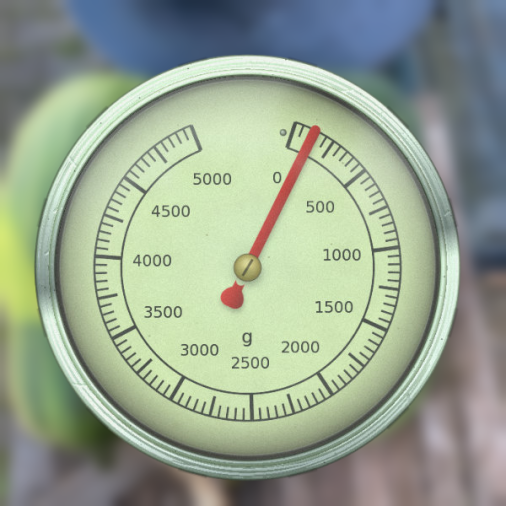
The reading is 125 g
